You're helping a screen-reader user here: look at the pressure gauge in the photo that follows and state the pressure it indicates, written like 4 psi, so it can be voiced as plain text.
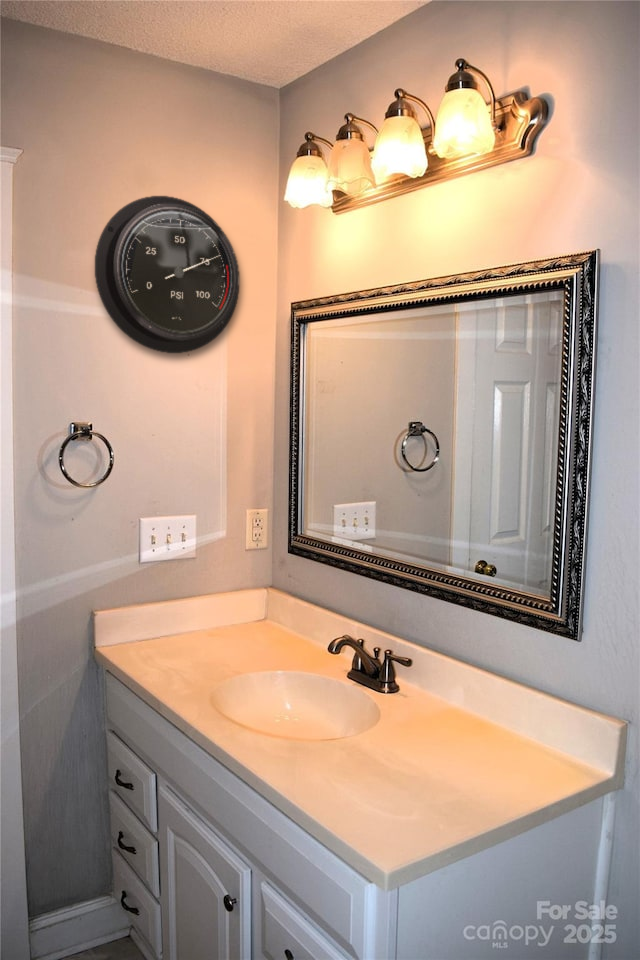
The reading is 75 psi
